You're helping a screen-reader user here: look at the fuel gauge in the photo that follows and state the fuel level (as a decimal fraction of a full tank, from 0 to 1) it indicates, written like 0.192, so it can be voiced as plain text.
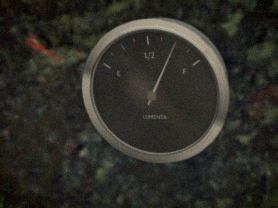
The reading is 0.75
